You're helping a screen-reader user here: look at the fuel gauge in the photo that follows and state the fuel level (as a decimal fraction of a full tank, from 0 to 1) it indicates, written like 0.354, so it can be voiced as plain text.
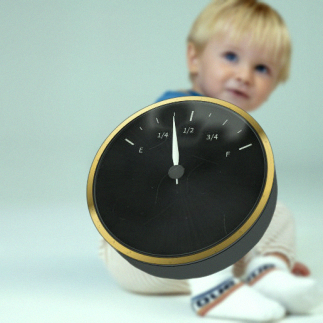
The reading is 0.375
